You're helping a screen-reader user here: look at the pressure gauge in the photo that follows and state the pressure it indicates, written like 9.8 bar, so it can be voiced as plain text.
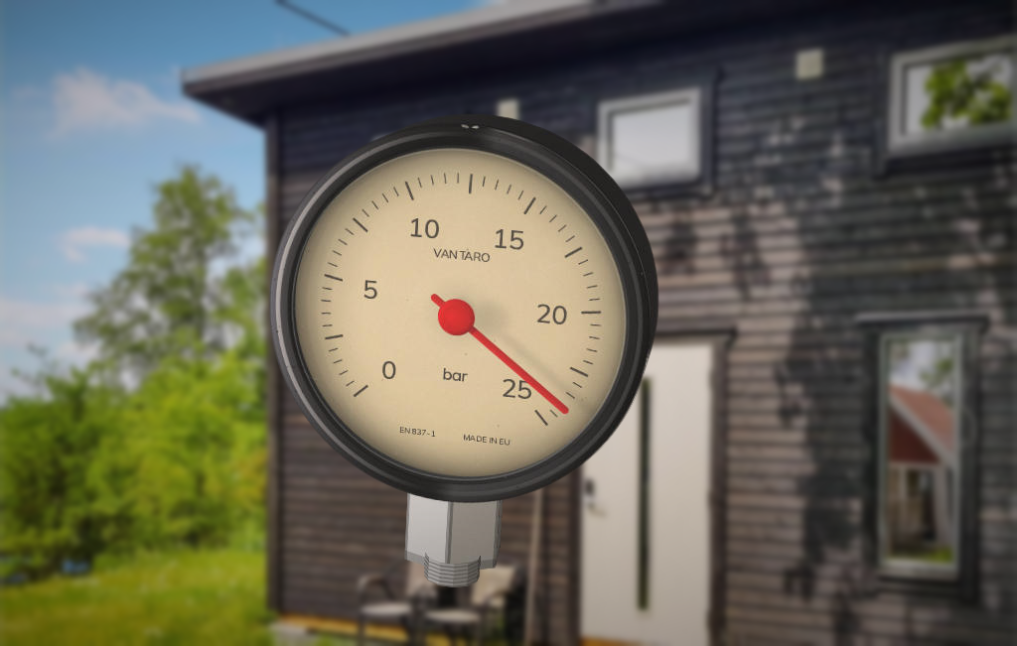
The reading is 24 bar
